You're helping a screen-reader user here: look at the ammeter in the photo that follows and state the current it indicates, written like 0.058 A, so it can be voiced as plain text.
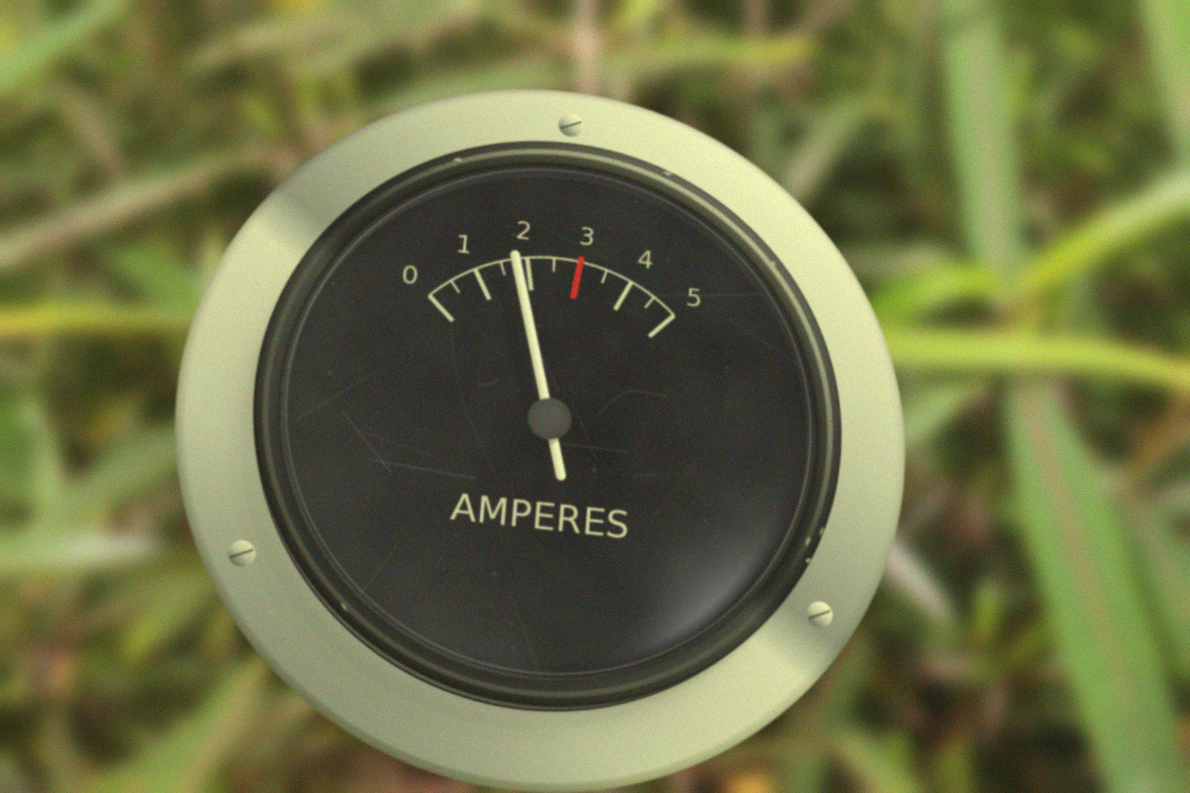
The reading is 1.75 A
